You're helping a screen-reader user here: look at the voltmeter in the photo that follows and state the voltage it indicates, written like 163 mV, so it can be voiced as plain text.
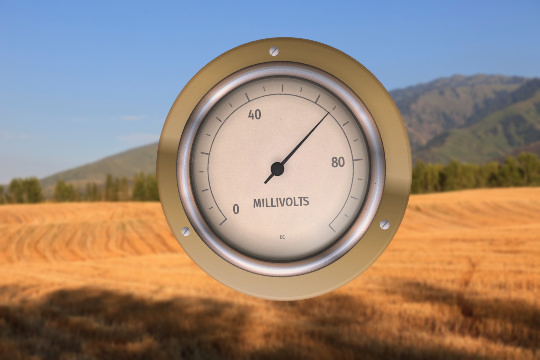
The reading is 65 mV
